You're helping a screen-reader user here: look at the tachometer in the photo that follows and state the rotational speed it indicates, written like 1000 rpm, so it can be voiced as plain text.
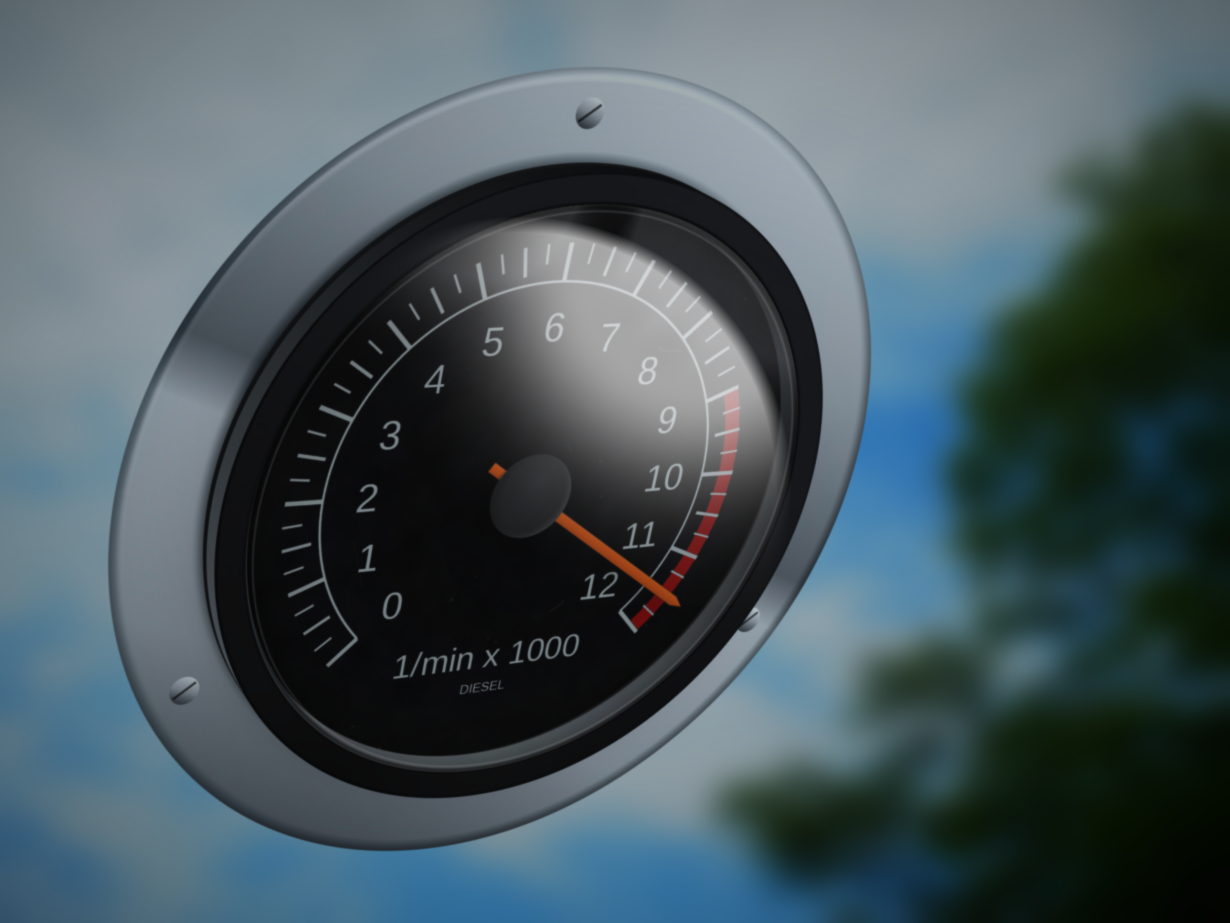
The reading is 11500 rpm
